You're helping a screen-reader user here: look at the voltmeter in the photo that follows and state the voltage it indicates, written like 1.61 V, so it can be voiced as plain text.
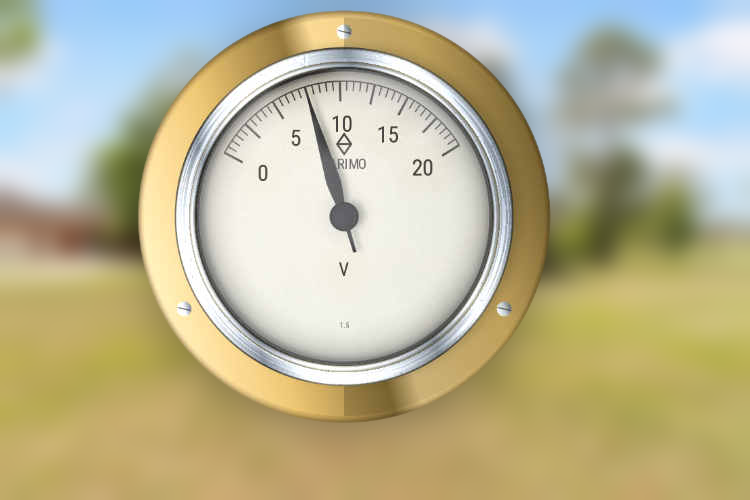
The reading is 7.5 V
